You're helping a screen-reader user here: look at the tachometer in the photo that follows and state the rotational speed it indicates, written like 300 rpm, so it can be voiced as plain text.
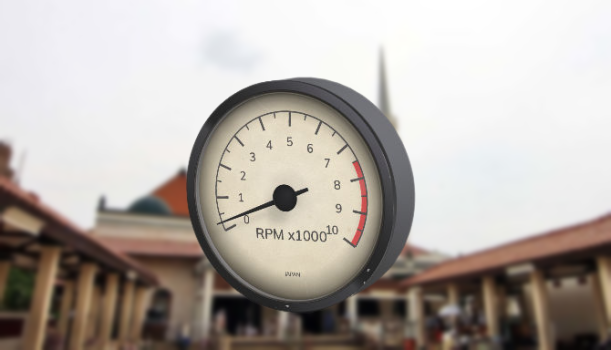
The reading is 250 rpm
